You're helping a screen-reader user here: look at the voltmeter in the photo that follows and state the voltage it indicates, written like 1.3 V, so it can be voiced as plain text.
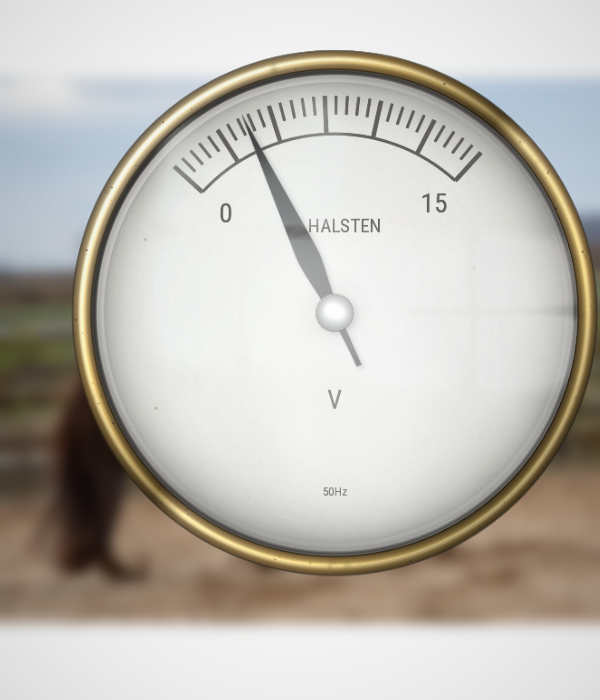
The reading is 3.75 V
